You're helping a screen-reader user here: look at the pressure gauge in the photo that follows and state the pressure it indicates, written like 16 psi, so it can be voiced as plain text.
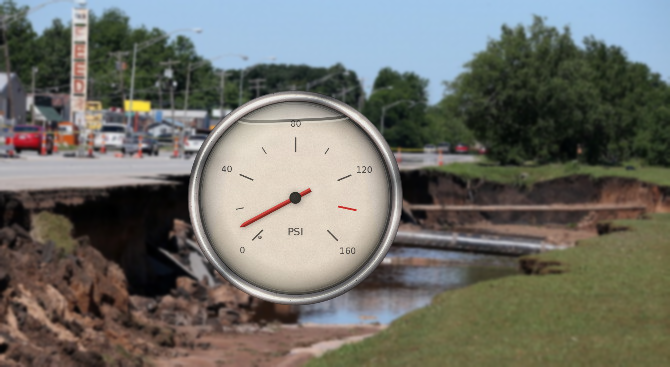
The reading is 10 psi
